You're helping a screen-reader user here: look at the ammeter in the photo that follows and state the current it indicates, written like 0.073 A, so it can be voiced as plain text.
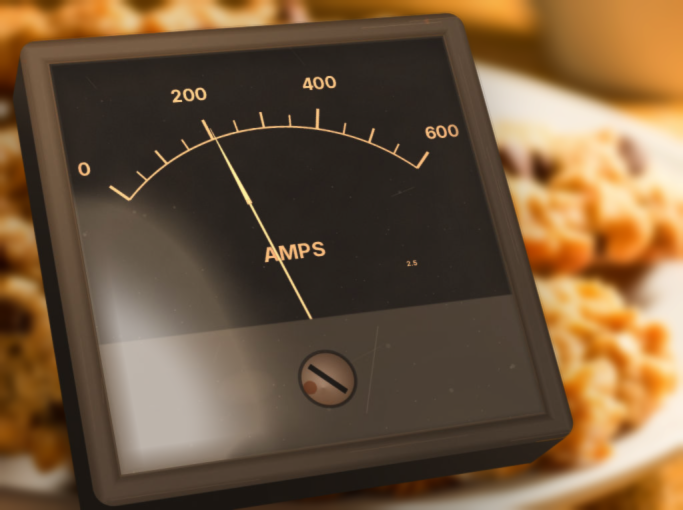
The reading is 200 A
